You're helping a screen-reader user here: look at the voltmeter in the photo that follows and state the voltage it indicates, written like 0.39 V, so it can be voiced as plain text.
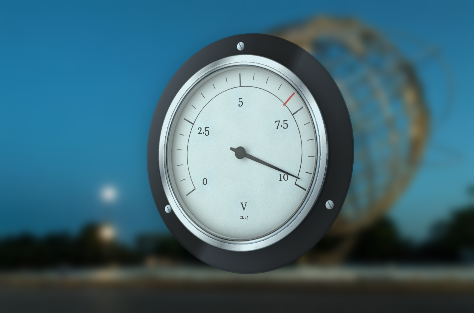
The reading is 9.75 V
